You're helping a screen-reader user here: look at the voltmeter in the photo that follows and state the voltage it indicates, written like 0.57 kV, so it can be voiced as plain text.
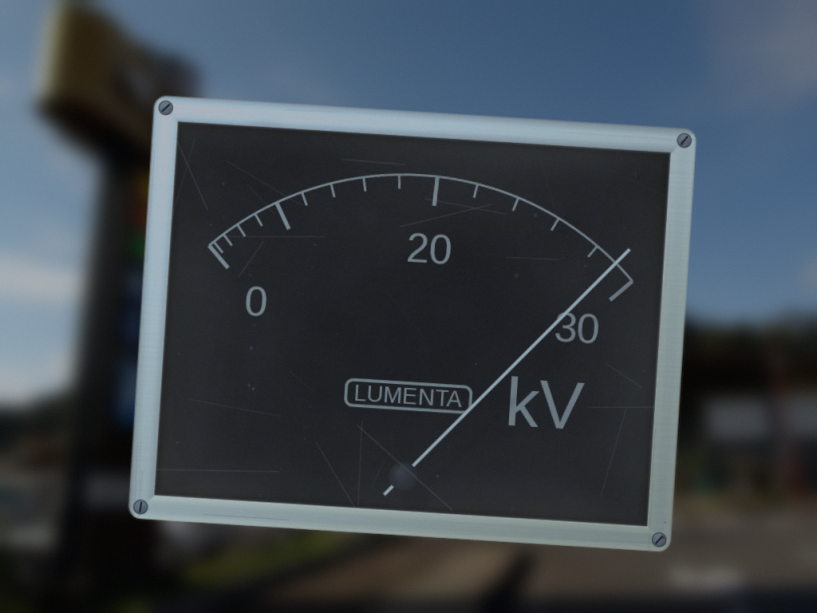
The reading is 29 kV
